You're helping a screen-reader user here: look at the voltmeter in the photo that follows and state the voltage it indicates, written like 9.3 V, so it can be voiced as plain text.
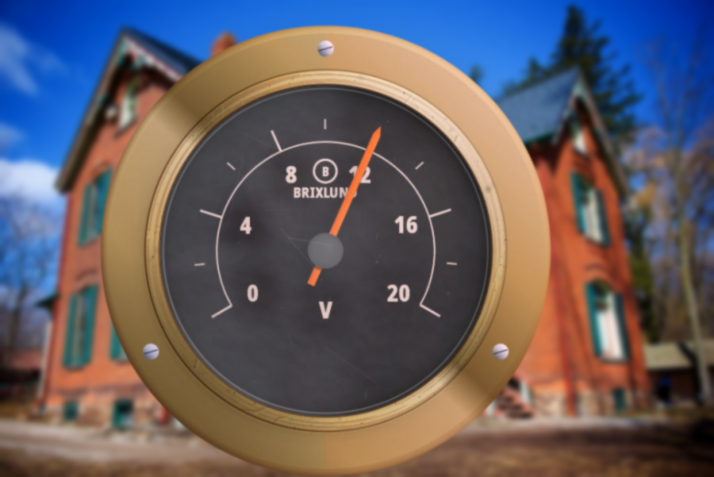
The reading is 12 V
